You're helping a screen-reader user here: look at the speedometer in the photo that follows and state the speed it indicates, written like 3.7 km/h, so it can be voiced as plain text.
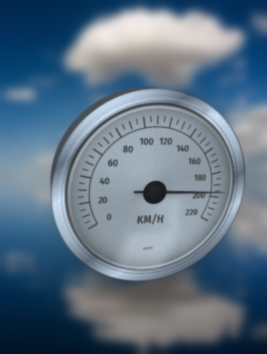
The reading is 195 km/h
